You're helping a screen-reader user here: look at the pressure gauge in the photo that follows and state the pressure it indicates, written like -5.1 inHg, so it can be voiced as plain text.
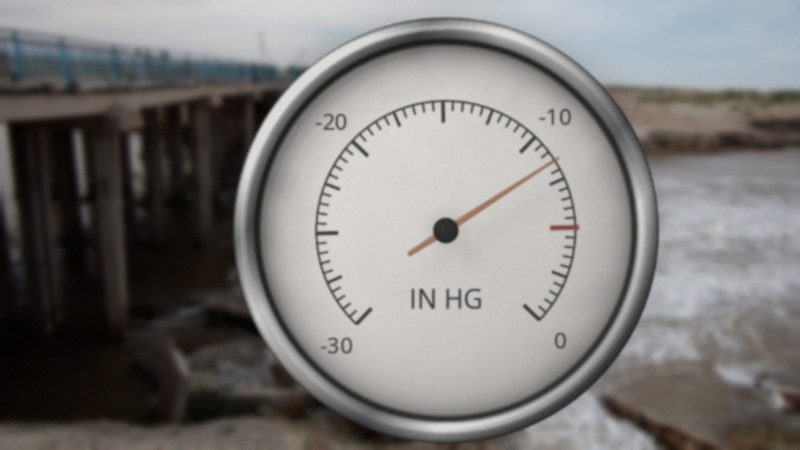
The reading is -8.5 inHg
